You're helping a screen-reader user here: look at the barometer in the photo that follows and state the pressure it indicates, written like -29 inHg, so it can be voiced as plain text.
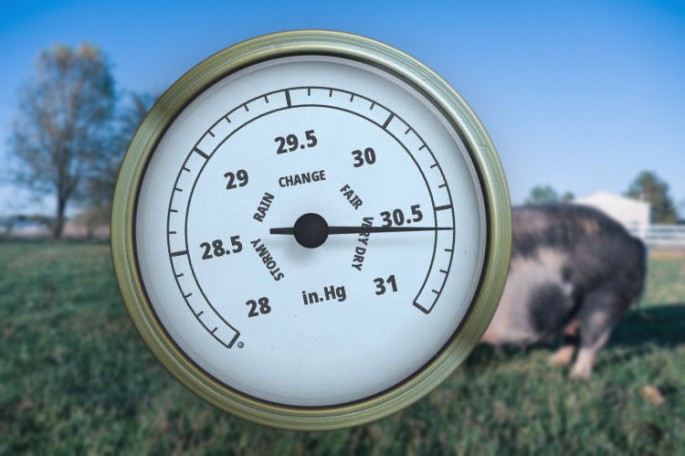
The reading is 30.6 inHg
